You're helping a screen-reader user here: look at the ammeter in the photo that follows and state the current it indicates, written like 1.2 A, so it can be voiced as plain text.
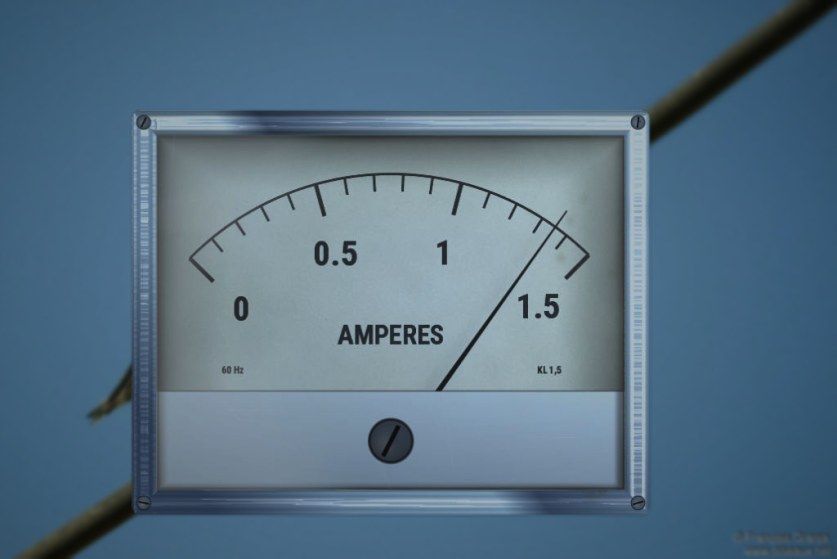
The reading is 1.35 A
